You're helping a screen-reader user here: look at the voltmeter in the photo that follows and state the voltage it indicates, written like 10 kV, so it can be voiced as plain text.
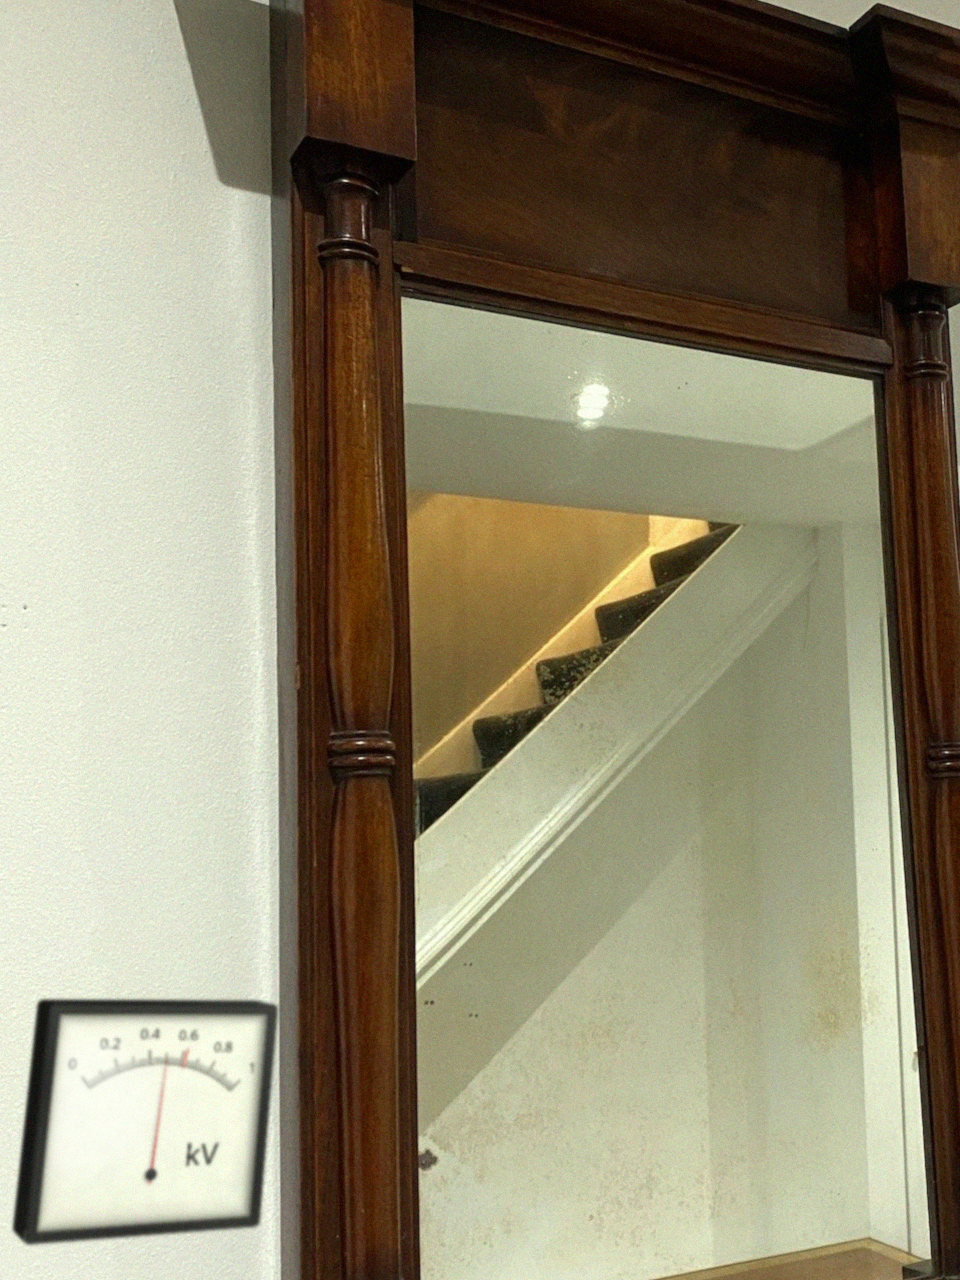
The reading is 0.5 kV
